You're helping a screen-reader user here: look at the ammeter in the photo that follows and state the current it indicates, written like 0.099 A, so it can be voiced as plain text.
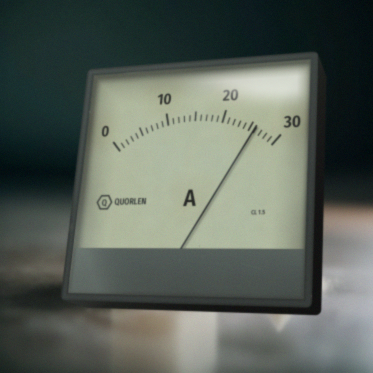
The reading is 26 A
